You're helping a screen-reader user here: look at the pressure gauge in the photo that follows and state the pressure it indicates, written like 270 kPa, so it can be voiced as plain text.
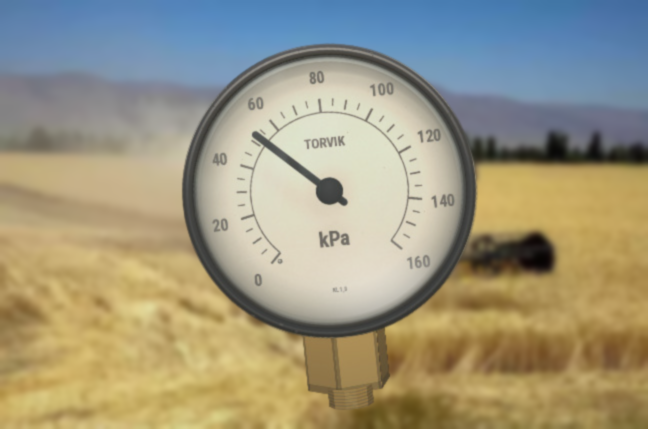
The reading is 52.5 kPa
